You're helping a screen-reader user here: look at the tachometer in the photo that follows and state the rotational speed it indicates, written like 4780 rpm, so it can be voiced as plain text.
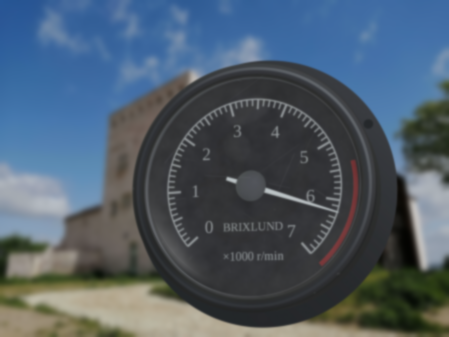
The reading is 6200 rpm
